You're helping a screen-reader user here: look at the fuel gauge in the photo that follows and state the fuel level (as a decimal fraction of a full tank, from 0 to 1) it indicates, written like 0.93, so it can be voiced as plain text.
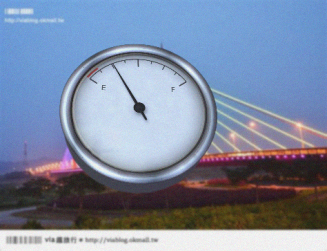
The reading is 0.25
